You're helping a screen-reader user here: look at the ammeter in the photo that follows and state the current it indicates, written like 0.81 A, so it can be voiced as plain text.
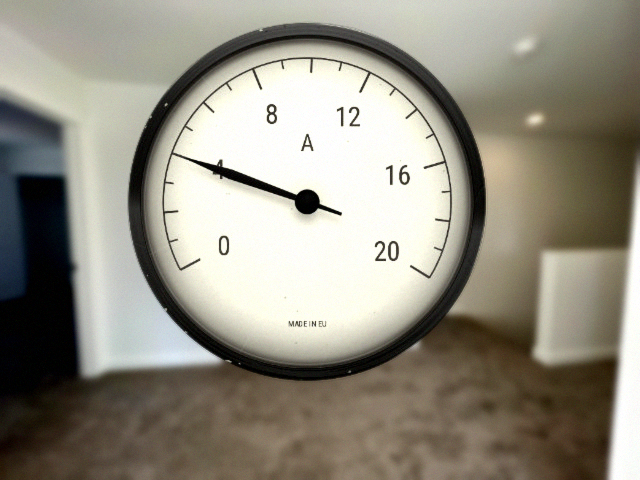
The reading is 4 A
